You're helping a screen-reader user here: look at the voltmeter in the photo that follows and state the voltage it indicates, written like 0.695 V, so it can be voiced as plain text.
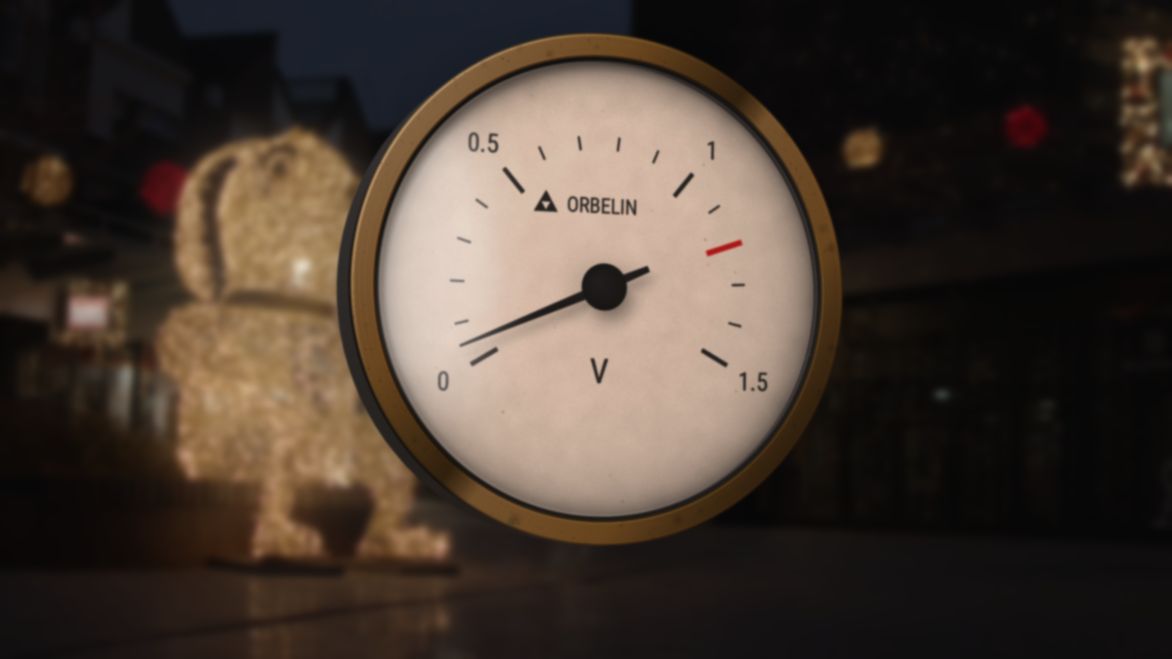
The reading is 0.05 V
